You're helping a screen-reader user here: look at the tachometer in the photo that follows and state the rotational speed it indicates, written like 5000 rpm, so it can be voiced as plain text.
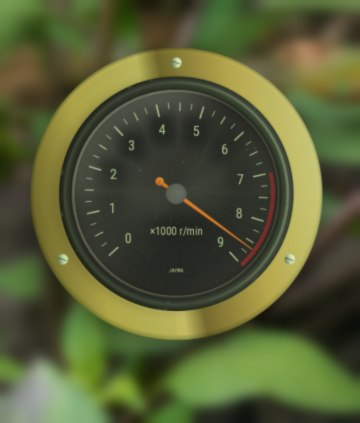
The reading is 8625 rpm
